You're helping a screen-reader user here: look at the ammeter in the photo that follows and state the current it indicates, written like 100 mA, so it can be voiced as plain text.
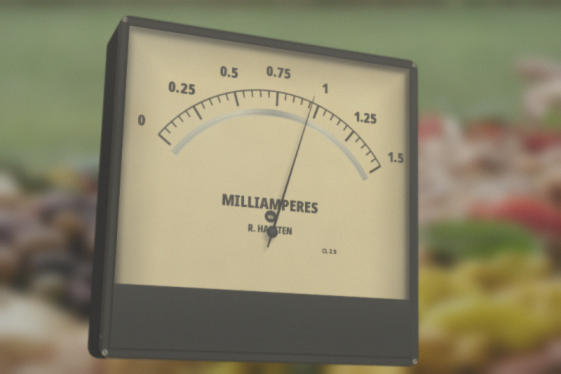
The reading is 0.95 mA
